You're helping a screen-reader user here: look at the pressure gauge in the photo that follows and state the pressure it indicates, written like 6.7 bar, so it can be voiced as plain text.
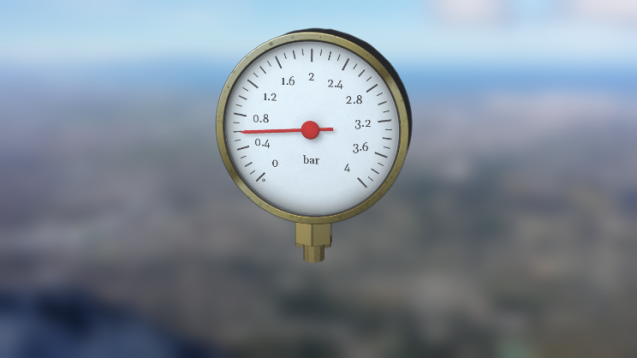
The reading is 0.6 bar
